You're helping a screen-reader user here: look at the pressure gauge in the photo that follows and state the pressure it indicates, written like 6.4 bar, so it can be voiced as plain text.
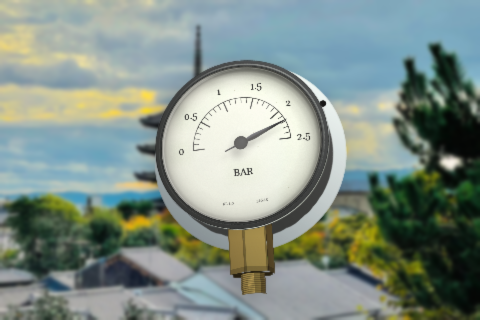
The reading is 2.2 bar
